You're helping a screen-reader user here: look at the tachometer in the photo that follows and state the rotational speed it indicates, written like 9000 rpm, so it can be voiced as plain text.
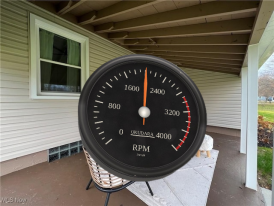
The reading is 2000 rpm
